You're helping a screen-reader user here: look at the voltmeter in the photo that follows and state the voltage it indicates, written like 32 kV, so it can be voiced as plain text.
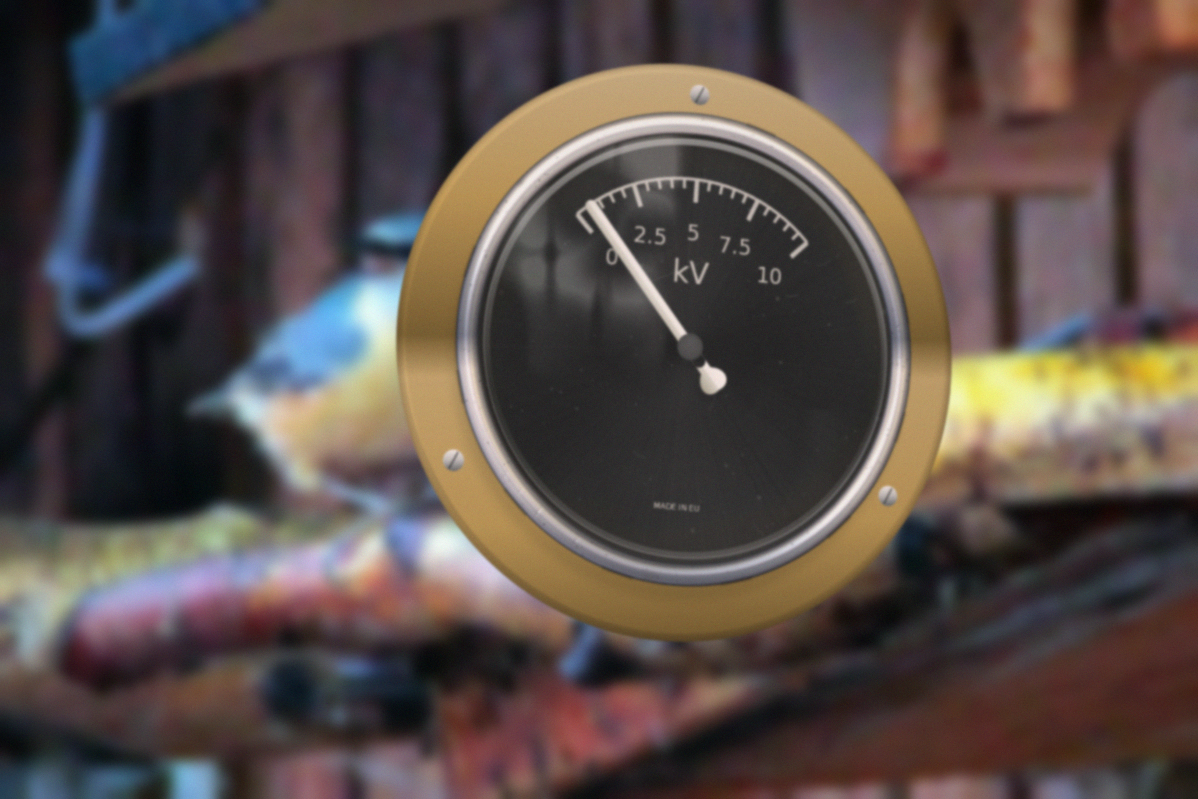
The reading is 0.5 kV
